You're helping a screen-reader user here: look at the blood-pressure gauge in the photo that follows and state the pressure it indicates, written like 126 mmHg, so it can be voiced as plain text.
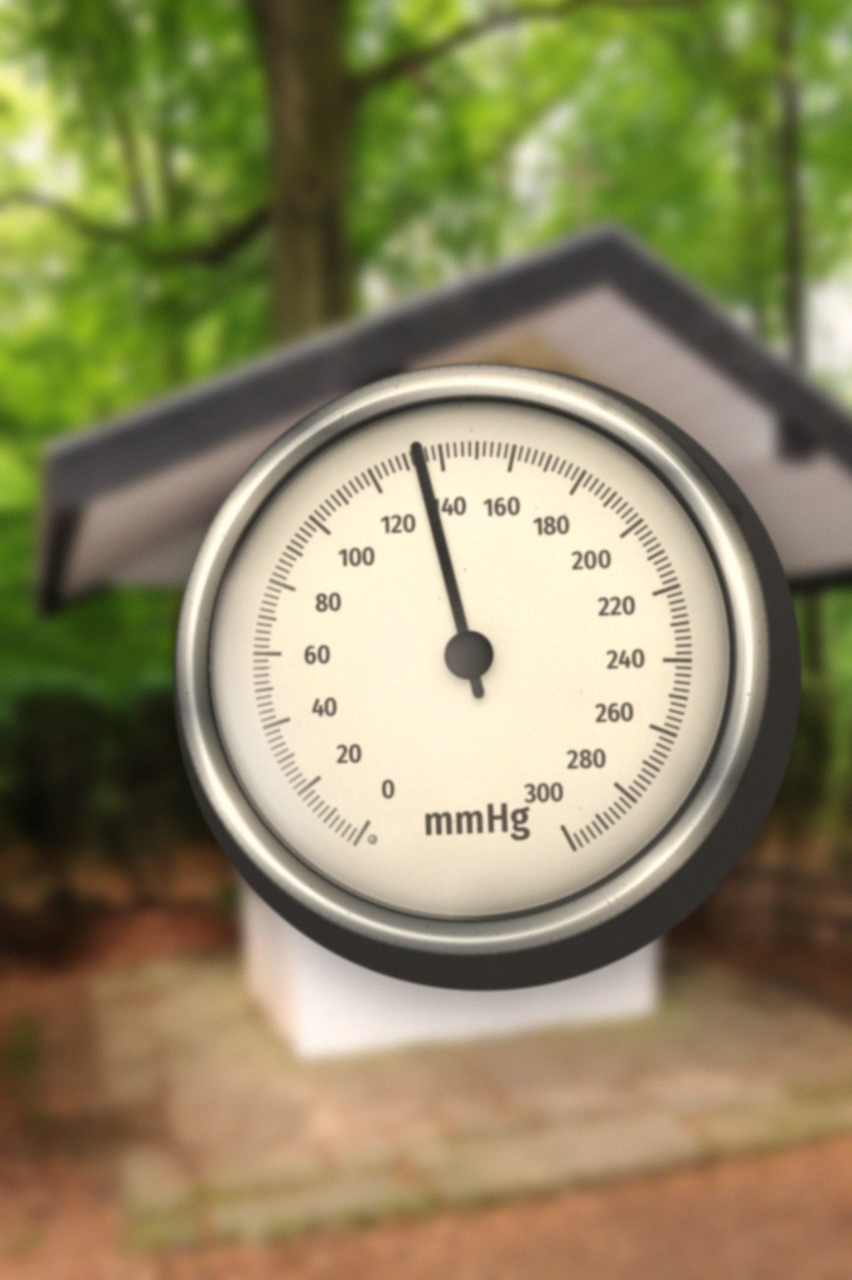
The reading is 134 mmHg
